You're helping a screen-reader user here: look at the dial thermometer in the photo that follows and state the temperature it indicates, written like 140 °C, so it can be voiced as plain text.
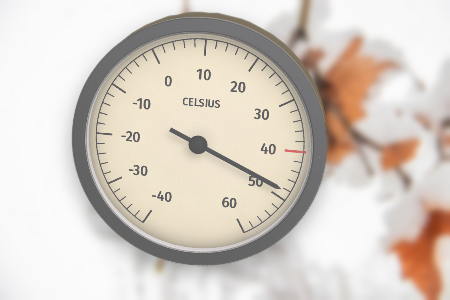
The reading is 48 °C
